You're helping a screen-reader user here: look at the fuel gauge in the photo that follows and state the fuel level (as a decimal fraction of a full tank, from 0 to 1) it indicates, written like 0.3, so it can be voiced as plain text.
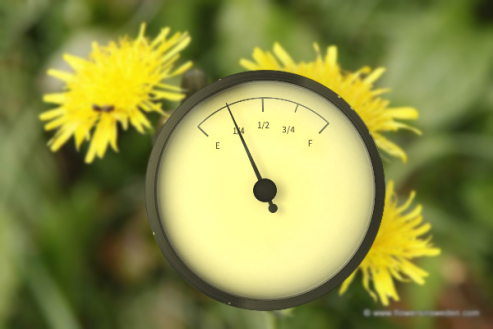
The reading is 0.25
